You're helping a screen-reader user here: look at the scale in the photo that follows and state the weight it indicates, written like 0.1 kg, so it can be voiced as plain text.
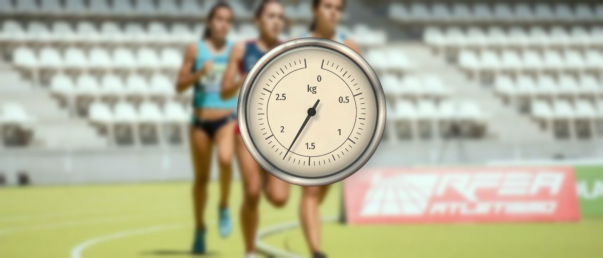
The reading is 1.75 kg
